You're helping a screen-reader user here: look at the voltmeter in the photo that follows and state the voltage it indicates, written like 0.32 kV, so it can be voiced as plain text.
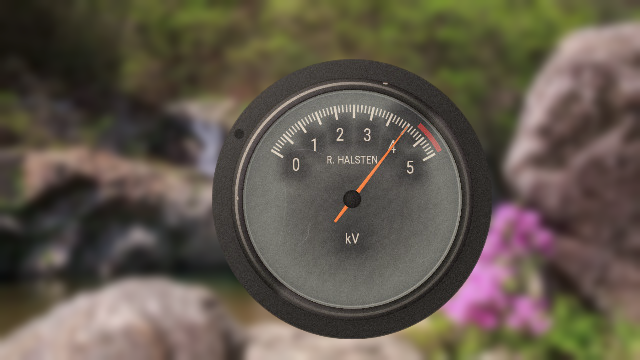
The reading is 4 kV
